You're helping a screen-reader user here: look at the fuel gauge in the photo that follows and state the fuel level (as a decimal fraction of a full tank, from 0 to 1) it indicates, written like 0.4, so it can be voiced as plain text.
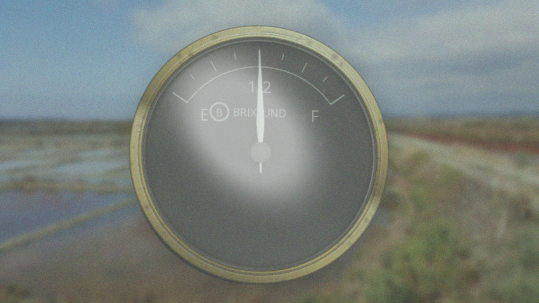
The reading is 0.5
